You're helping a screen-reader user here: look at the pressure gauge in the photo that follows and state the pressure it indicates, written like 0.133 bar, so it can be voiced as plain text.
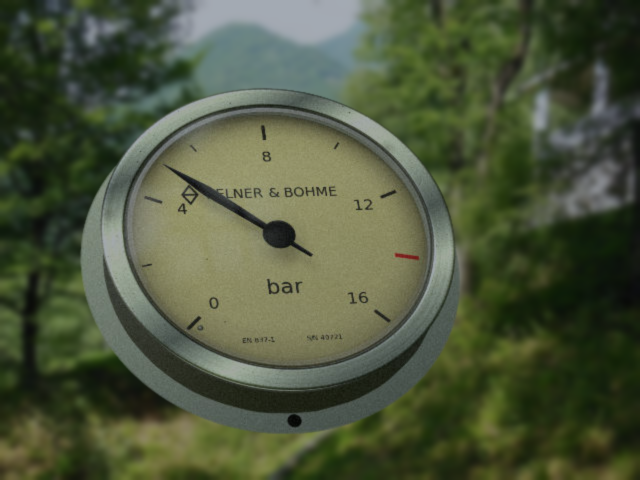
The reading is 5 bar
